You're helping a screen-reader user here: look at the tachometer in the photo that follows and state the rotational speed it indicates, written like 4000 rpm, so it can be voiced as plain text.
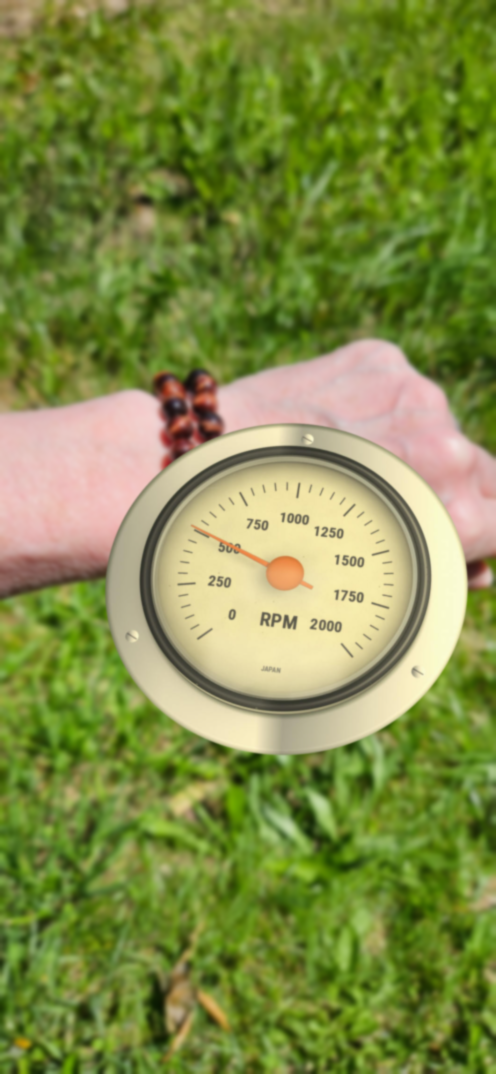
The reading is 500 rpm
